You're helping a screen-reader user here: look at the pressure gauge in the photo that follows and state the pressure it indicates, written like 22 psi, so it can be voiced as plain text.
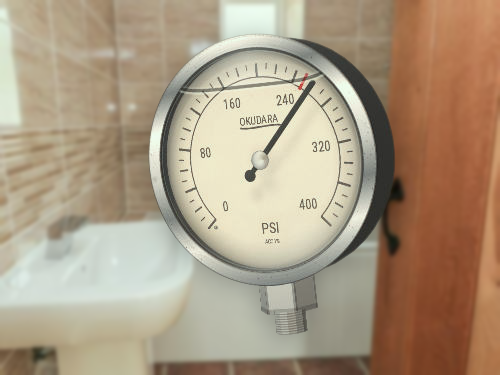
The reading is 260 psi
